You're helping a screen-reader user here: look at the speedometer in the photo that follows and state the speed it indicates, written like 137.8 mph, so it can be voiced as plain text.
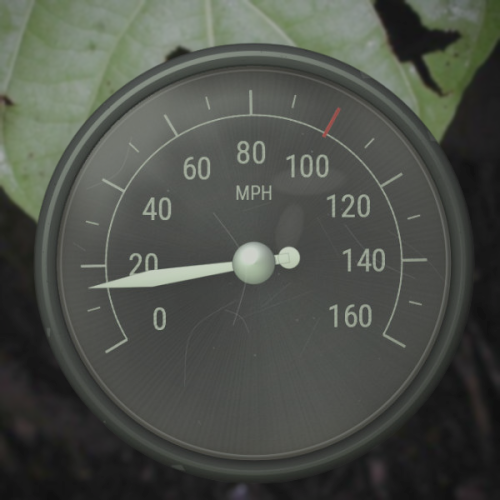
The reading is 15 mph
